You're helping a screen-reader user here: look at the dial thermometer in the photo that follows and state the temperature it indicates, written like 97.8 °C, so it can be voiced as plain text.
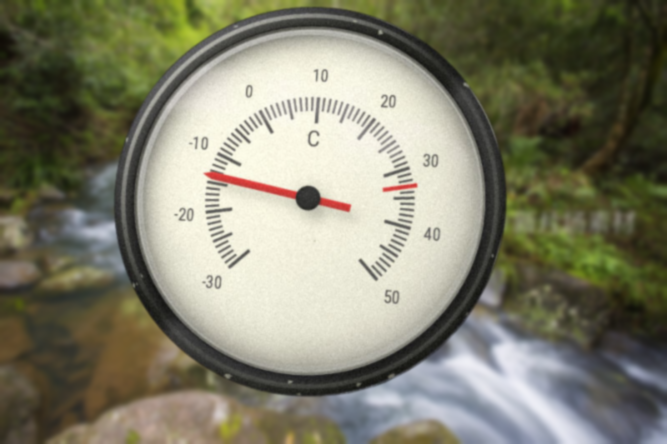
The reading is -14 °C
